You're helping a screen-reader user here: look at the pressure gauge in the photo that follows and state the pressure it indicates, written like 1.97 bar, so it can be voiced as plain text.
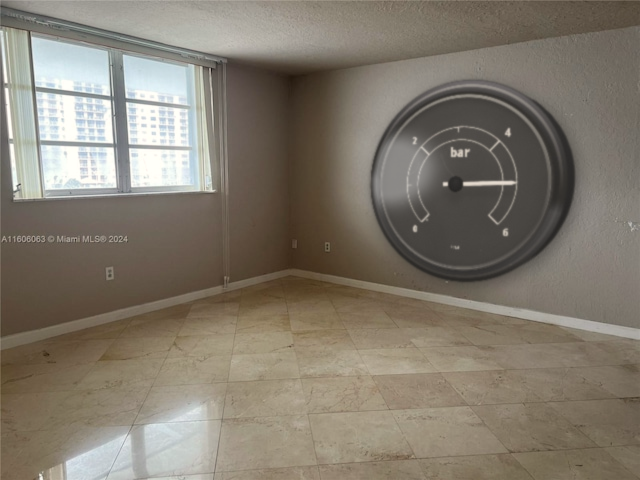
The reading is 5 bar
